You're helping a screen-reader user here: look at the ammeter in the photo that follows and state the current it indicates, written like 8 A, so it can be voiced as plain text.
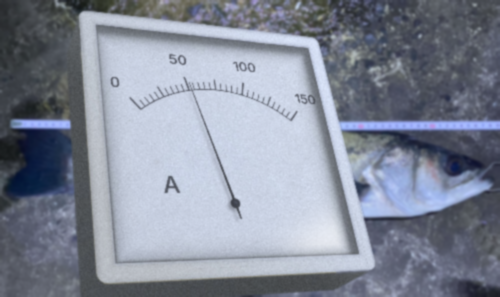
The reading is 50 A
